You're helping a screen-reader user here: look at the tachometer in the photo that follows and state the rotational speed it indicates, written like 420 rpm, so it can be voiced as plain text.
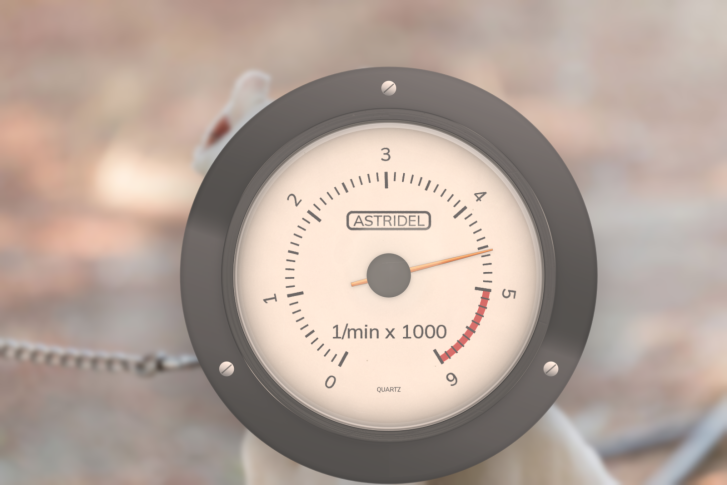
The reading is 4550 rpm
